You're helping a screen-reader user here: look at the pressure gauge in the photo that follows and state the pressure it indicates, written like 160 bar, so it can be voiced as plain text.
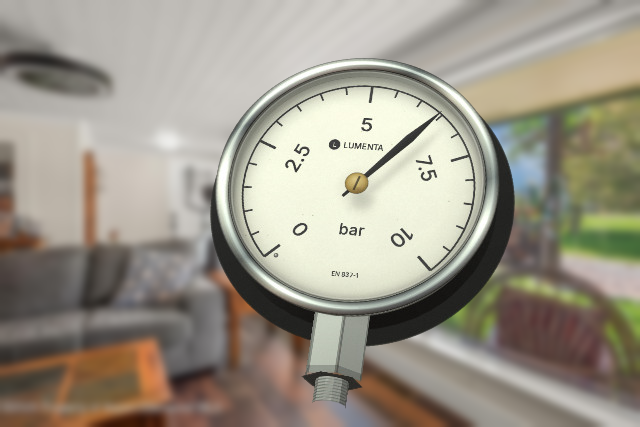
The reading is 6.5 bar
